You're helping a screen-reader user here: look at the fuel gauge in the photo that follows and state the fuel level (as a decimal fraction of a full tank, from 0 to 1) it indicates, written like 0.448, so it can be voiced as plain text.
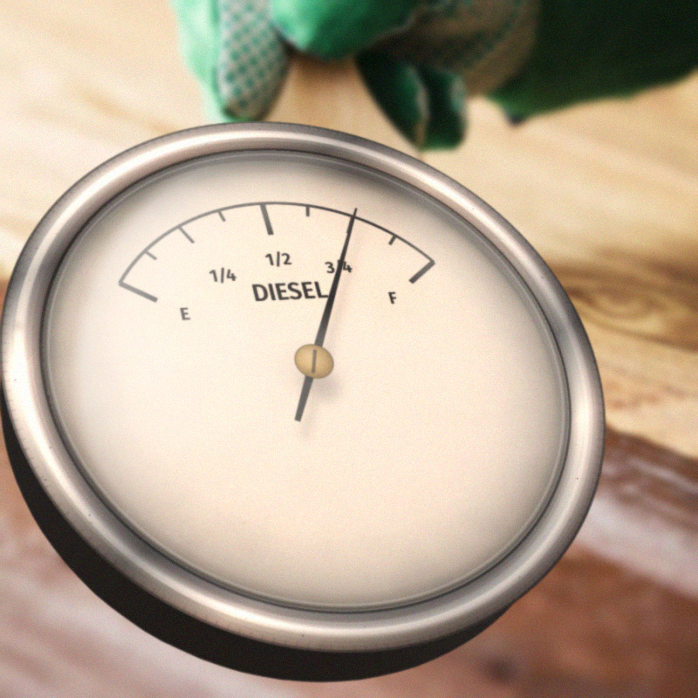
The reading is 0.75
